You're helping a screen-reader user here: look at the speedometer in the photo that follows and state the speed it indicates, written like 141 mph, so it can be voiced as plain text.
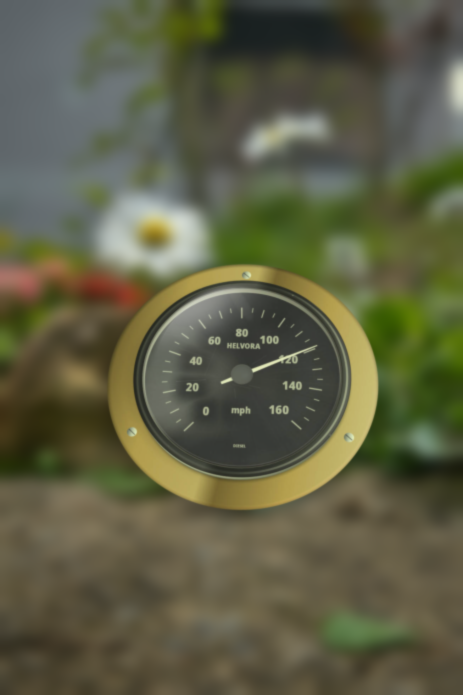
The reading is 120 mph
